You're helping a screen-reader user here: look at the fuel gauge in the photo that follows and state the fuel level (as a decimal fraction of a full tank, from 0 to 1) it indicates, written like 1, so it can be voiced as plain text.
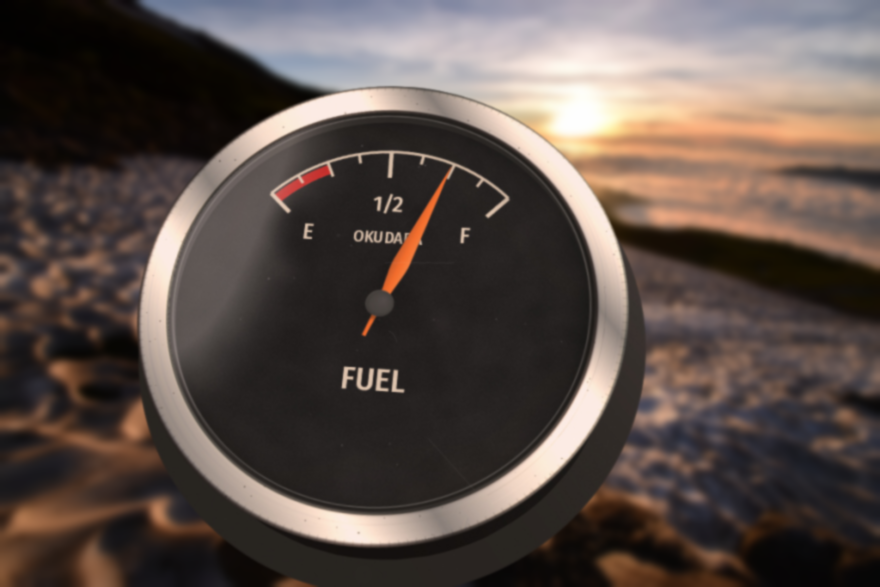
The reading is 0.75
